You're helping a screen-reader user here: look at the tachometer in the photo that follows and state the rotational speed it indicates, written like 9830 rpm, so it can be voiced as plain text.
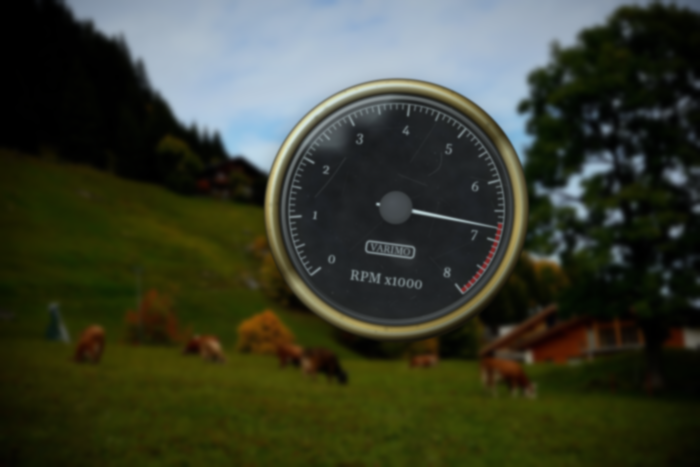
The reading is 6800 rpm
